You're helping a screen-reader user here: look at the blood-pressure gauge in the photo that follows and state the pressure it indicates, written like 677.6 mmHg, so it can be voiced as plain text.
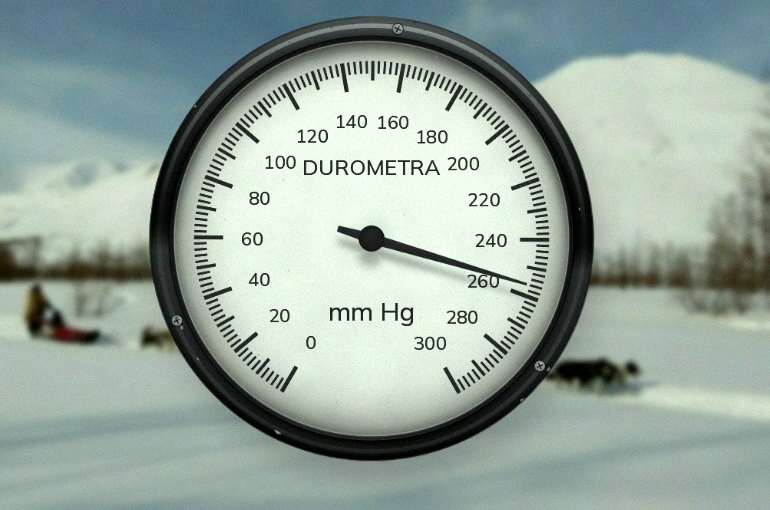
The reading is 256 mmHg
